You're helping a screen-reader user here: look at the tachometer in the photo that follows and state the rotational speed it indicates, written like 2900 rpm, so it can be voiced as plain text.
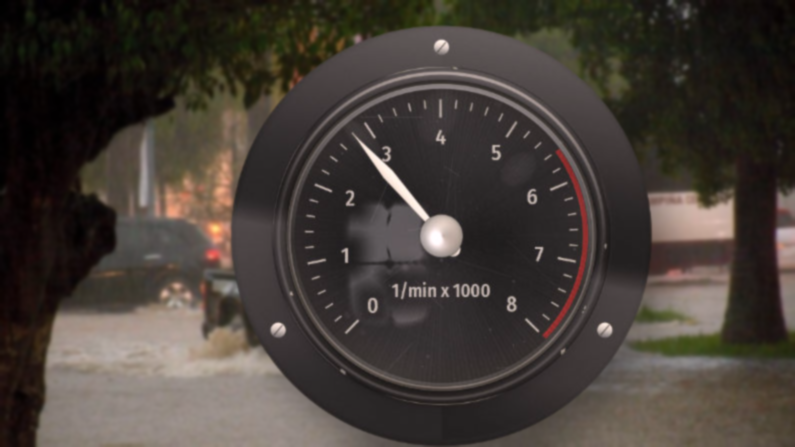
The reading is 2800 rpm
